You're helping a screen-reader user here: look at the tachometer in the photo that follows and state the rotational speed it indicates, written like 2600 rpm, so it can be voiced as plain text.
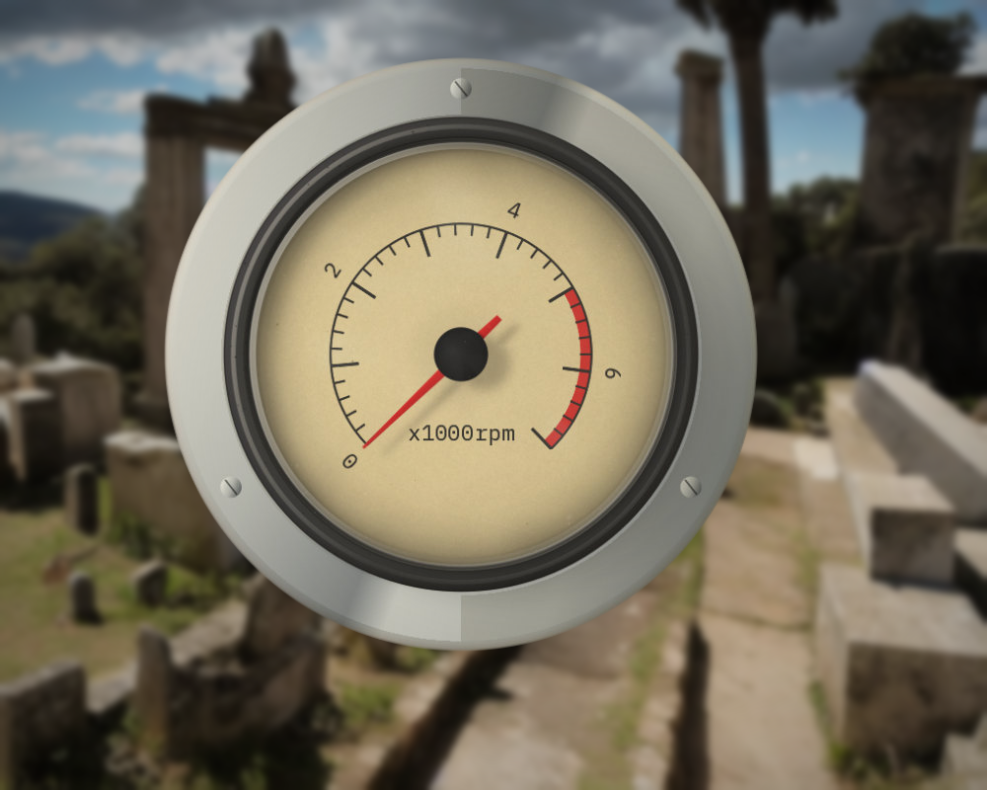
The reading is 0 rpm
